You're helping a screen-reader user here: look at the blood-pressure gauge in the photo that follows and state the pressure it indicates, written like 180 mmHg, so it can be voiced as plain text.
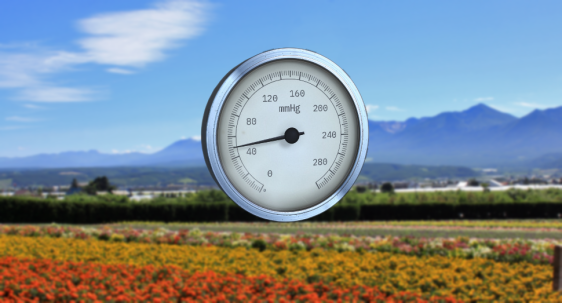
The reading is 50 mmHg
